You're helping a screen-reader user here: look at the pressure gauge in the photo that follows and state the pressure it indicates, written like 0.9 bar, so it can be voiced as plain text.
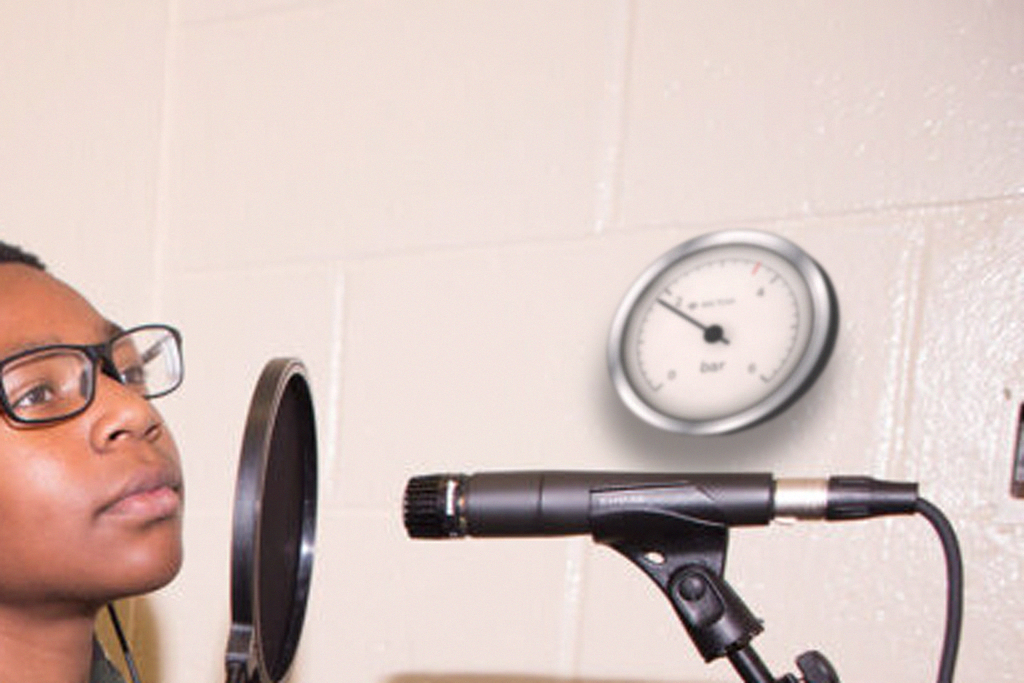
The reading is 1.8 bar
